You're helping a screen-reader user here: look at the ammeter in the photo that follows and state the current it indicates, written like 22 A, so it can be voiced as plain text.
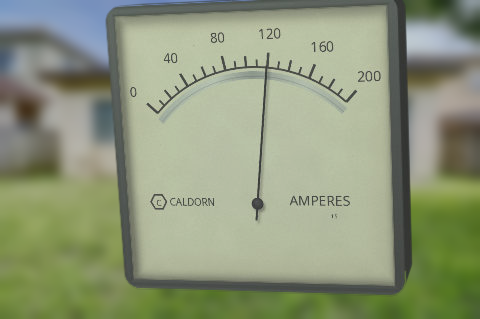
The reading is 120 A
